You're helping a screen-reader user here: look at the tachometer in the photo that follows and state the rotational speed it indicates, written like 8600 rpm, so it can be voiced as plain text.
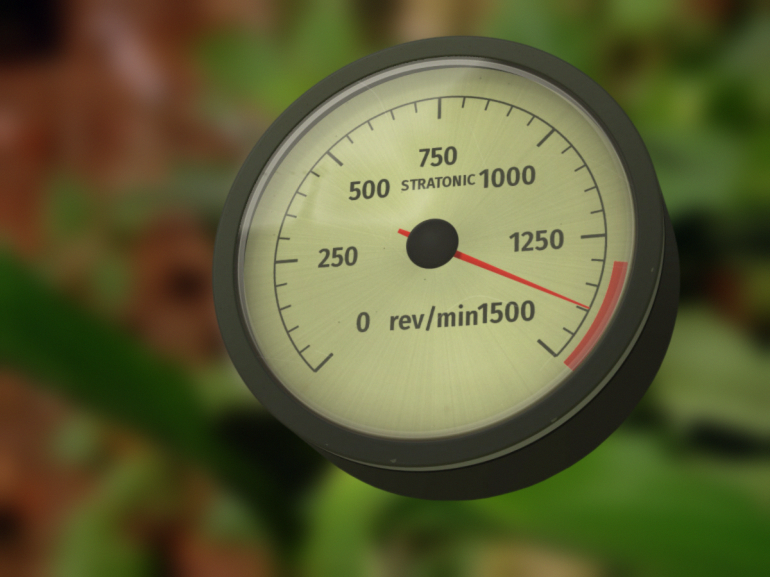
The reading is 1400 rpm
